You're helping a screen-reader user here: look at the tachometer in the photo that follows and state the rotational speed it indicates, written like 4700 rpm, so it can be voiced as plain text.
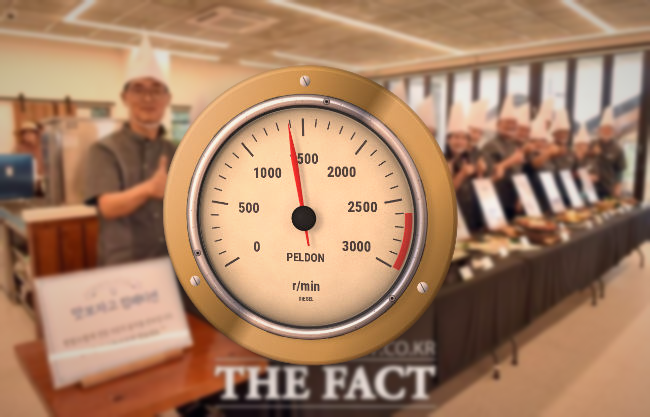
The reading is 1400 rpm
